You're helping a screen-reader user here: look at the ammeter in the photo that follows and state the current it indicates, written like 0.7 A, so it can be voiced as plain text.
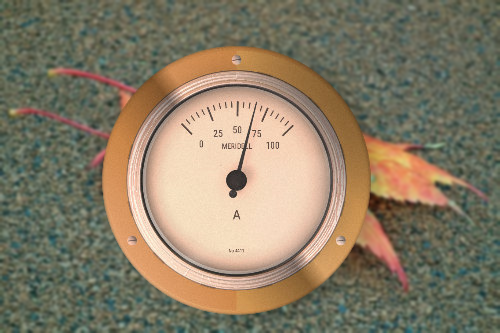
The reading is 65 A
